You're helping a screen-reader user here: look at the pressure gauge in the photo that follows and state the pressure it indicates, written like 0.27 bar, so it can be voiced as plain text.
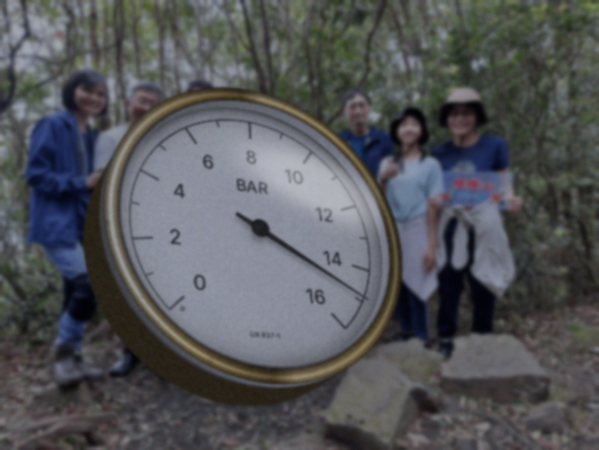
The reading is 15 bar
